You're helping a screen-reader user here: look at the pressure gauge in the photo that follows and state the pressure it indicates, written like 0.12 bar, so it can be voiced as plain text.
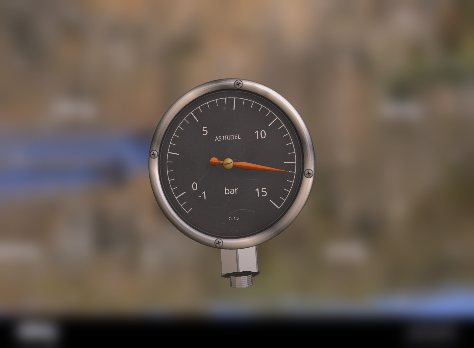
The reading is 13 bar
